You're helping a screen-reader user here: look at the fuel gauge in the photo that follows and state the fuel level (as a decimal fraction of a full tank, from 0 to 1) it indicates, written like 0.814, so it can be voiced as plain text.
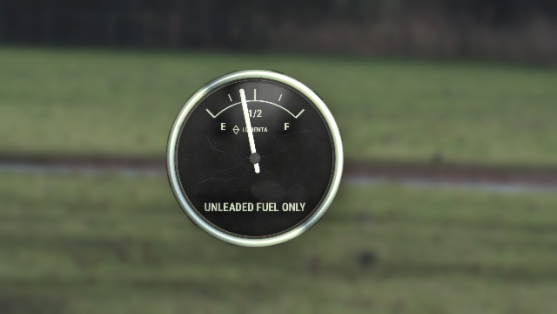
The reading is 0.375
